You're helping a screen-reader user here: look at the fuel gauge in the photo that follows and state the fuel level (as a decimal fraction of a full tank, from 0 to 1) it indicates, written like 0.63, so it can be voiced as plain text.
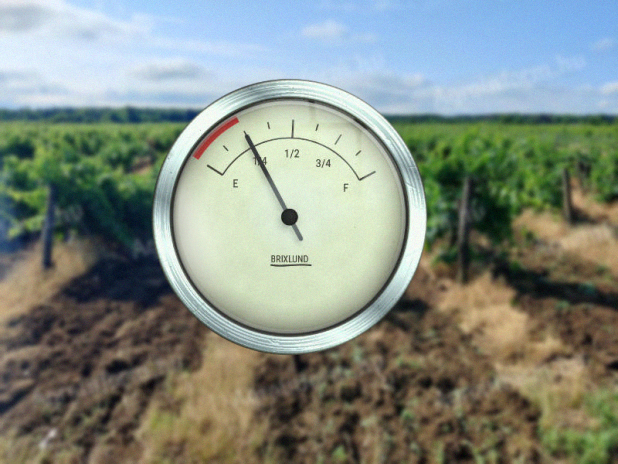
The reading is 0.25
